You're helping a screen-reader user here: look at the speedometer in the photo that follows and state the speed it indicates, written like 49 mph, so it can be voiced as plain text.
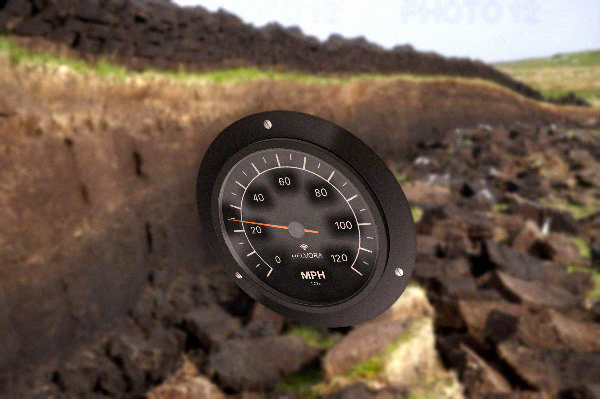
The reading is 25 mph
